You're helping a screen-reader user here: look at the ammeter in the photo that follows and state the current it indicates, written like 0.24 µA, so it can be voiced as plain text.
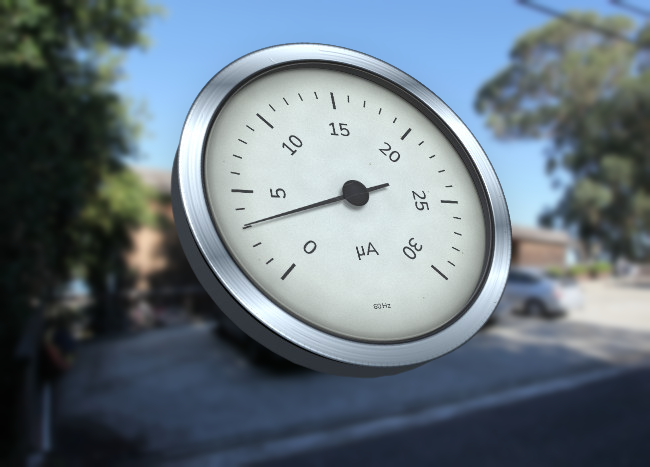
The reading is 3 µA
